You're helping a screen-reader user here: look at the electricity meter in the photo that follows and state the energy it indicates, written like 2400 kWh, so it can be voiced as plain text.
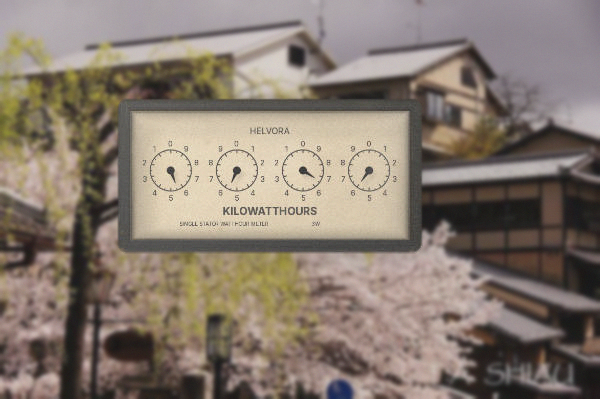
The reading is 5566 kWh
